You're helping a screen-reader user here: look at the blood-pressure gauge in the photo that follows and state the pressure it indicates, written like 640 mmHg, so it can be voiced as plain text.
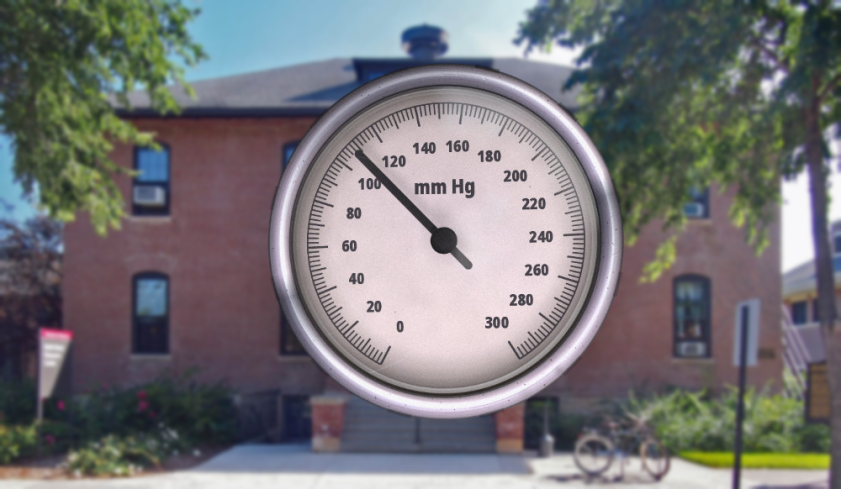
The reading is 108 mmHg
